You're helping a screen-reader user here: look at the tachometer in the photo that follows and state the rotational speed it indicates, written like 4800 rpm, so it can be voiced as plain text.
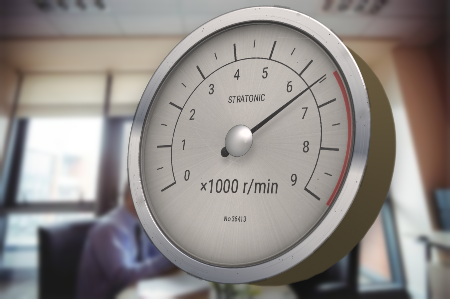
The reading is 6500 rpm
